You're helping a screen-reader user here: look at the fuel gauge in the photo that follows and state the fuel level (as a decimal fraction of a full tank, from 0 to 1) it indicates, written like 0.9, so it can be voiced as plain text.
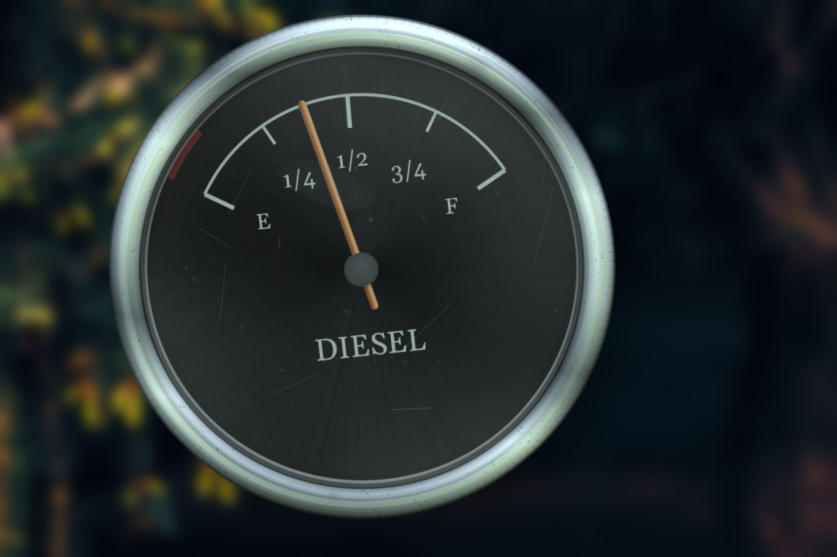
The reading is 0.375
